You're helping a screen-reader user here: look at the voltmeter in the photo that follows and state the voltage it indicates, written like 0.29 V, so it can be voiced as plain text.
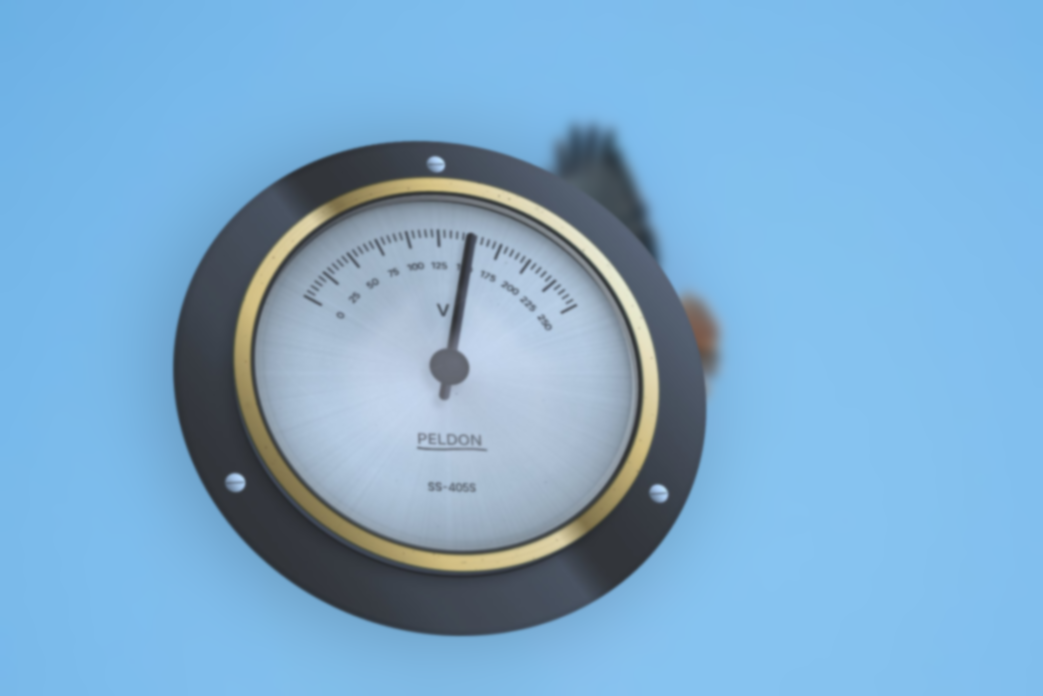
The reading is 150 V
